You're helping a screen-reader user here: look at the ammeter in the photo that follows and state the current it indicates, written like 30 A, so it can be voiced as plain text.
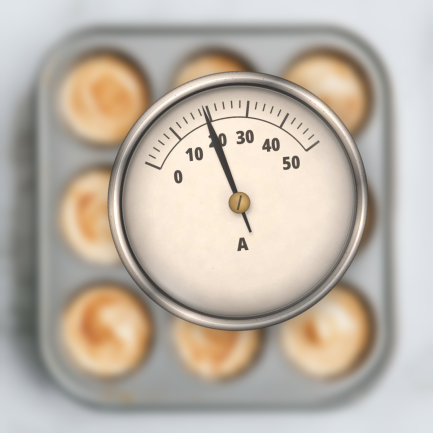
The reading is 19 A
